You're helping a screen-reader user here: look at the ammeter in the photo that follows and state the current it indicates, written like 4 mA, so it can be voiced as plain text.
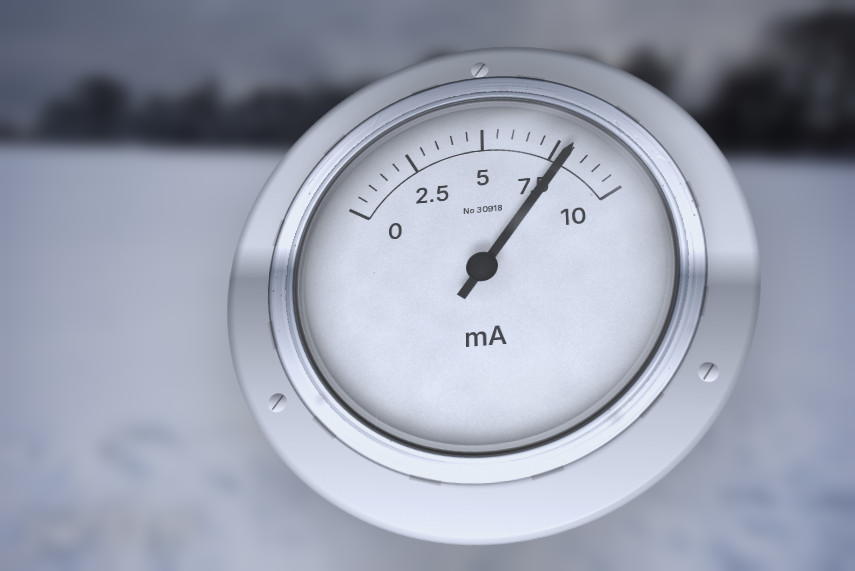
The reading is 8 mA
